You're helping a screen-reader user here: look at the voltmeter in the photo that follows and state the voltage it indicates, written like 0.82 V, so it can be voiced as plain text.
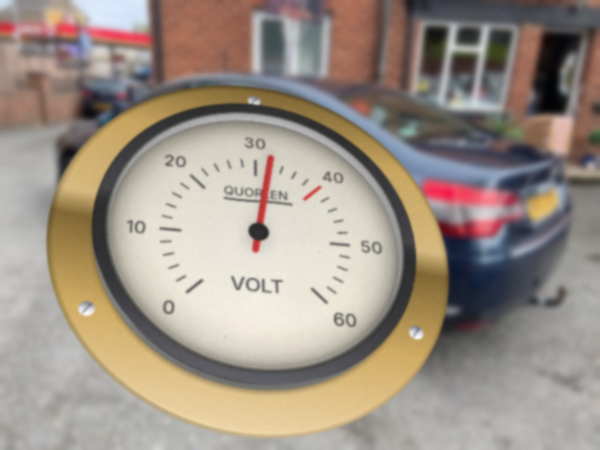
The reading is 32 V
